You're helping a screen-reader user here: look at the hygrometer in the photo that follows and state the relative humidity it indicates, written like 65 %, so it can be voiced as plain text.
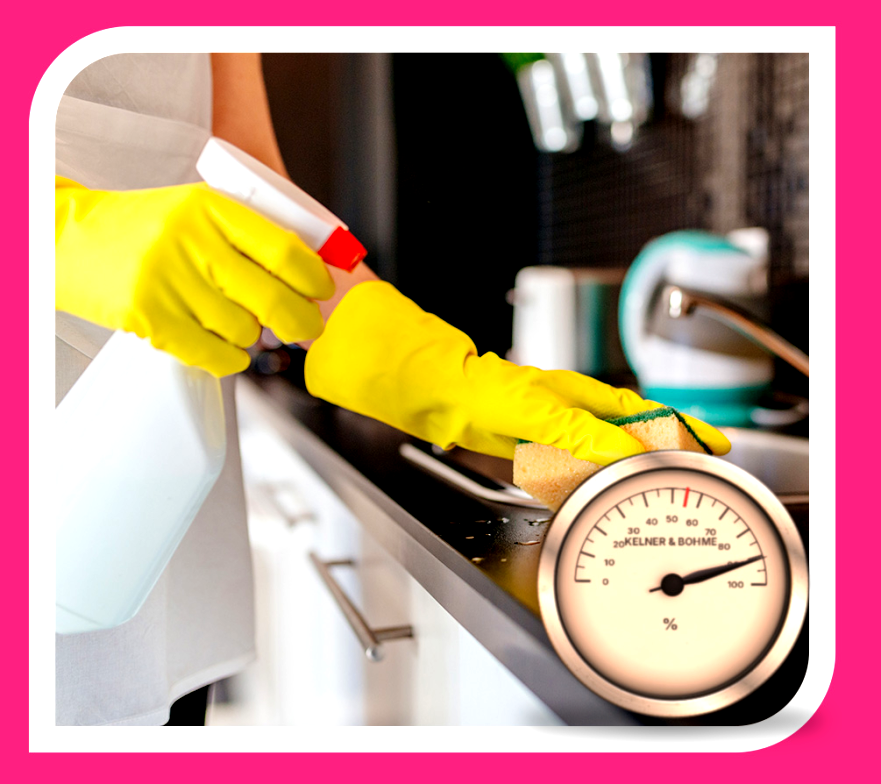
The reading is 90 %
